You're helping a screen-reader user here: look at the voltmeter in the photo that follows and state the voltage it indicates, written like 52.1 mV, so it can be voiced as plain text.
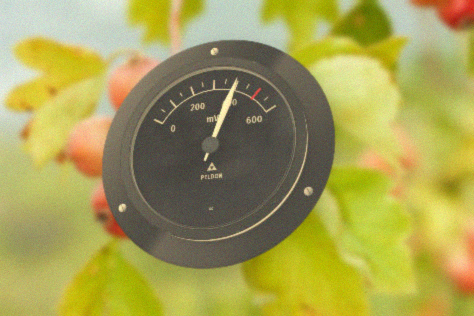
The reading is 400 mV
